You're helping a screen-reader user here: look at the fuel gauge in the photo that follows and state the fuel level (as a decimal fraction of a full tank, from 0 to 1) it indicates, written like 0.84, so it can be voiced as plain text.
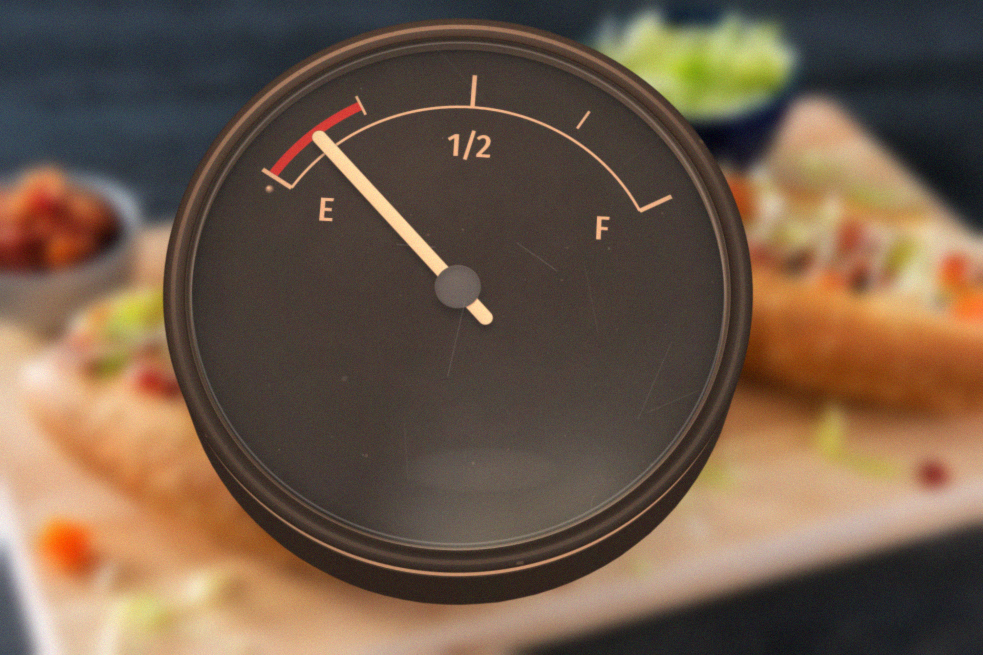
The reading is 0.125
